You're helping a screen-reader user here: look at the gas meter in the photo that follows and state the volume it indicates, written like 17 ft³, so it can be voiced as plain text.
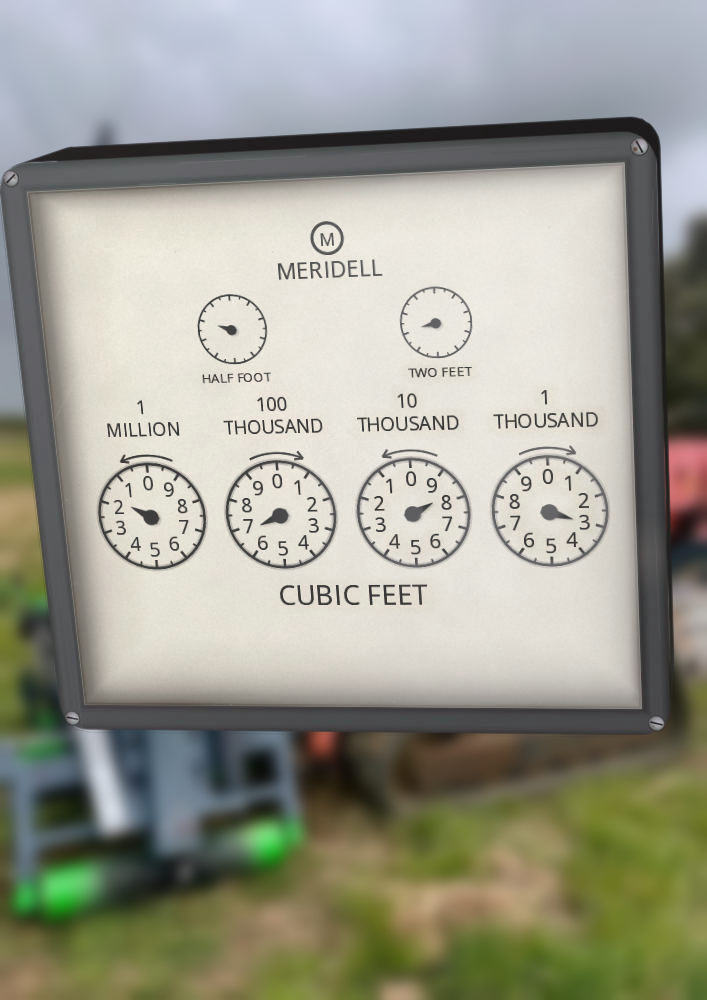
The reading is 168300 ft³
